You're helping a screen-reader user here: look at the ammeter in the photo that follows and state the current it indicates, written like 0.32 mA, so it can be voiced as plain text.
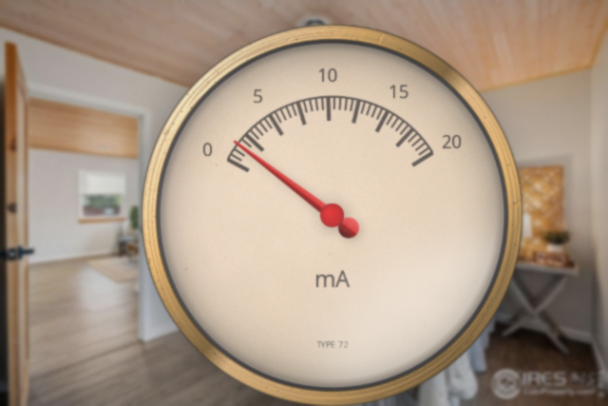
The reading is 1.5 mA
